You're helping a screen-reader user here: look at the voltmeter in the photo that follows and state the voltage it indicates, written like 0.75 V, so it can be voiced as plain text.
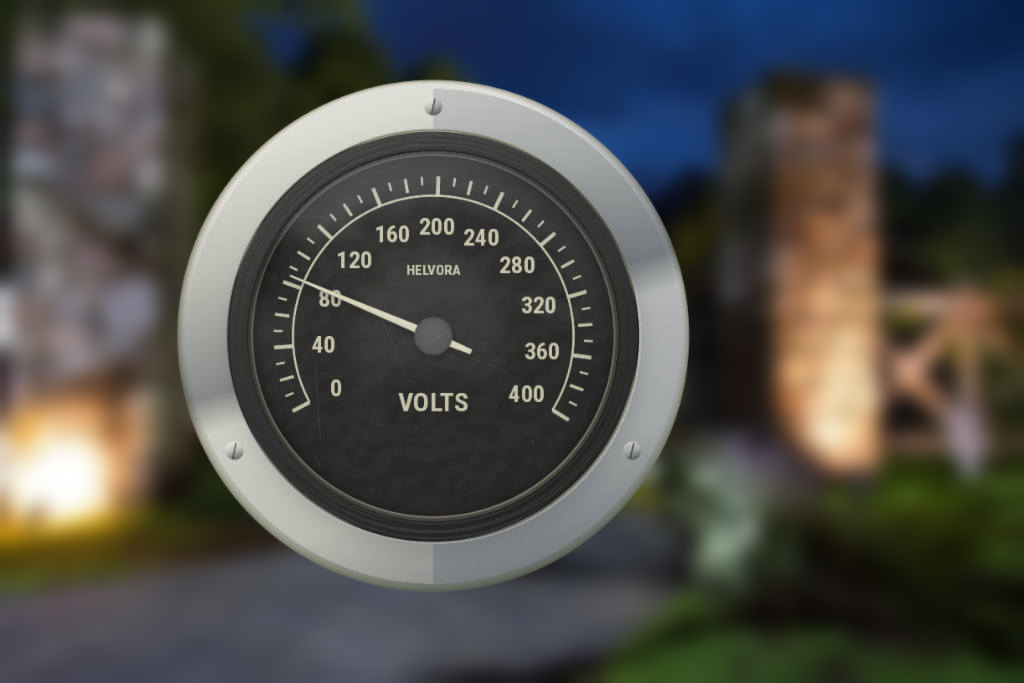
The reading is 85 V
